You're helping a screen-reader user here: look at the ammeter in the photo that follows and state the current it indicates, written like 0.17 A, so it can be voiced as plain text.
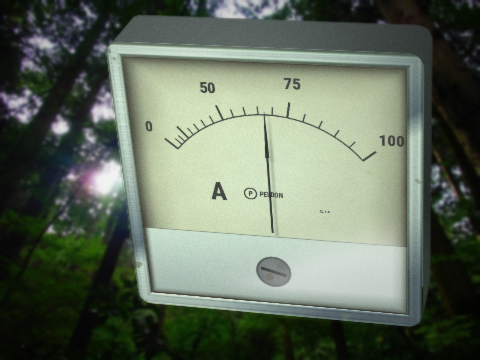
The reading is 67.5 A
